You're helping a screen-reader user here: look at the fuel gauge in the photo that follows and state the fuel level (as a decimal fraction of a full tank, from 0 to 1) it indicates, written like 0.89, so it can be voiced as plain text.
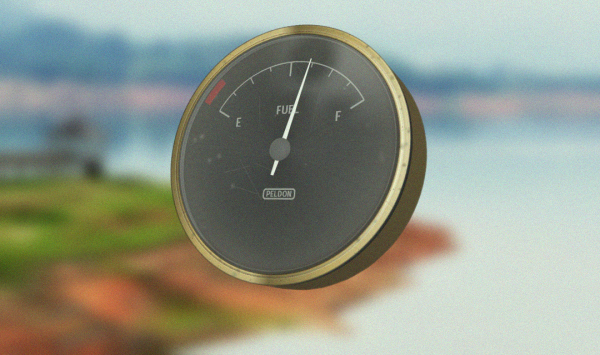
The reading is 0.625
